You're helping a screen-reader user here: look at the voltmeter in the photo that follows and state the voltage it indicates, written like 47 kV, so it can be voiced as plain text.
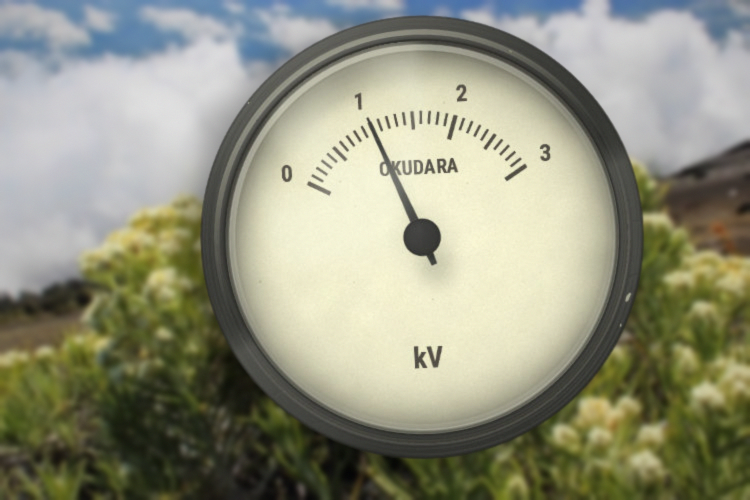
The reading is 1 kV
